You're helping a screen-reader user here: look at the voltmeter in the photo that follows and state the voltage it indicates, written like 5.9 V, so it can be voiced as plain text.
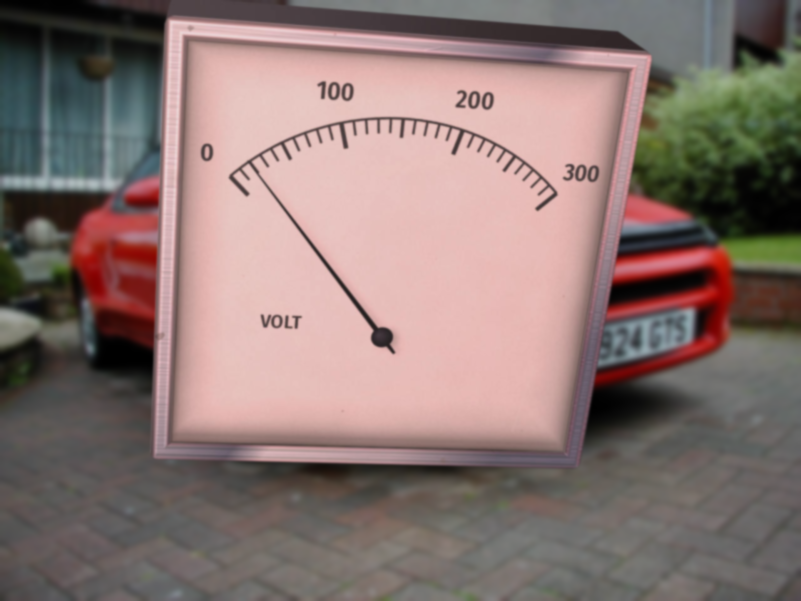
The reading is 20 V
